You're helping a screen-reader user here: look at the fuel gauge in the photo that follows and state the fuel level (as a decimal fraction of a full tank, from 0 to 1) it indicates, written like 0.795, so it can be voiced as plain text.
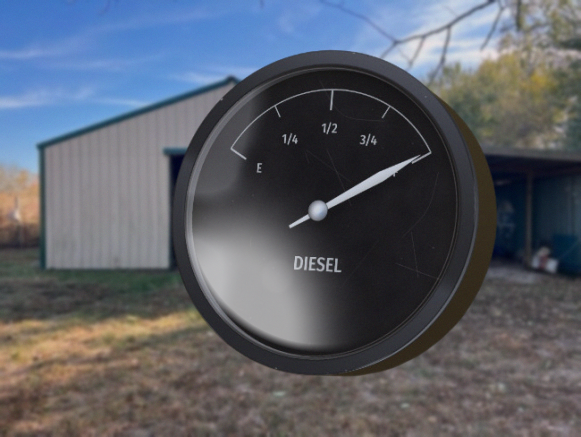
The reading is 1
